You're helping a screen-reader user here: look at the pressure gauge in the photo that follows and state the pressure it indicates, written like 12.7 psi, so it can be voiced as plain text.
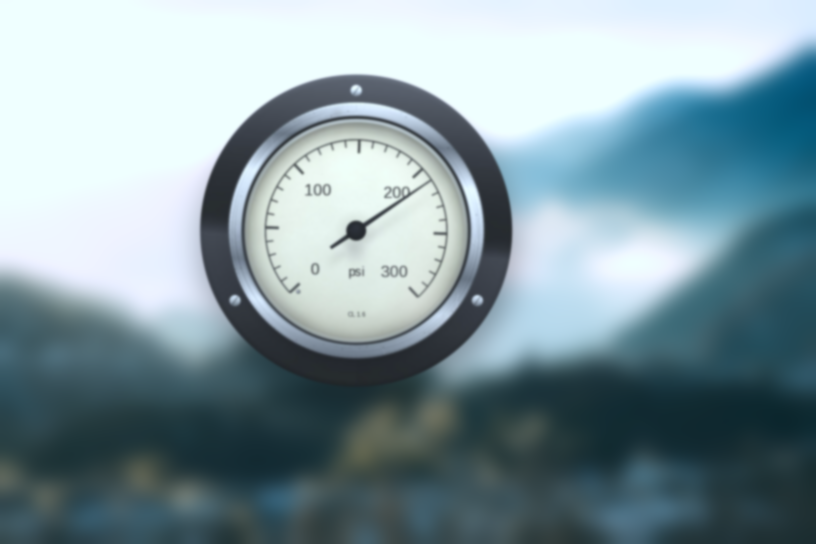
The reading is 210 psi
